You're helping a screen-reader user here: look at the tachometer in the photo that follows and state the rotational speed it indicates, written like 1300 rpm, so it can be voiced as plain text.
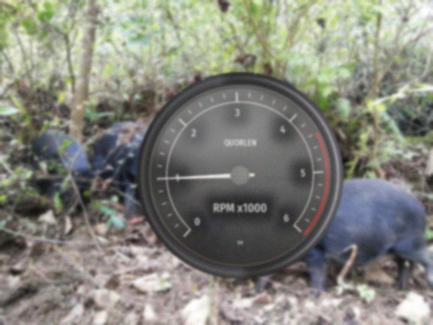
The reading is 1000 rpm
